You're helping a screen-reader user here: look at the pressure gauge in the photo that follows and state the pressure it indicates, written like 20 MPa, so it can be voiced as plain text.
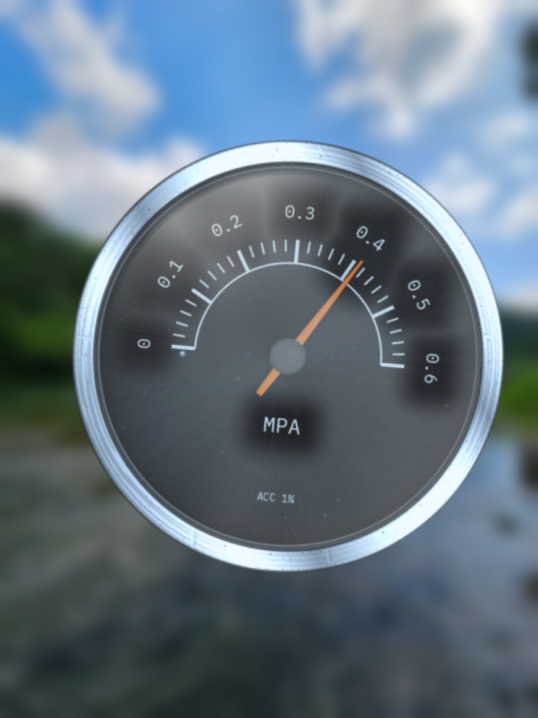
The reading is 0.41 MPa
